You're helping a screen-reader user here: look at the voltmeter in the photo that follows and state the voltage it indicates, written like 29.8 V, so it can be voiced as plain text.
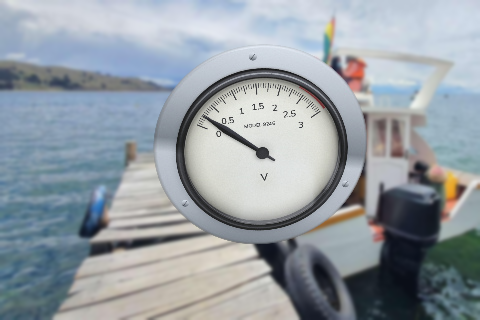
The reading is 0.25 V
